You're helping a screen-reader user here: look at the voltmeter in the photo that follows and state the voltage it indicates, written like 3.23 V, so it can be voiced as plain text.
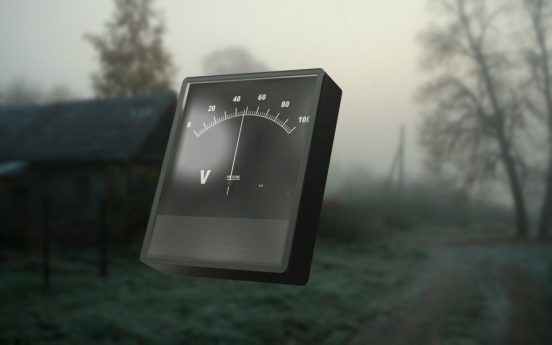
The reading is 50 V
